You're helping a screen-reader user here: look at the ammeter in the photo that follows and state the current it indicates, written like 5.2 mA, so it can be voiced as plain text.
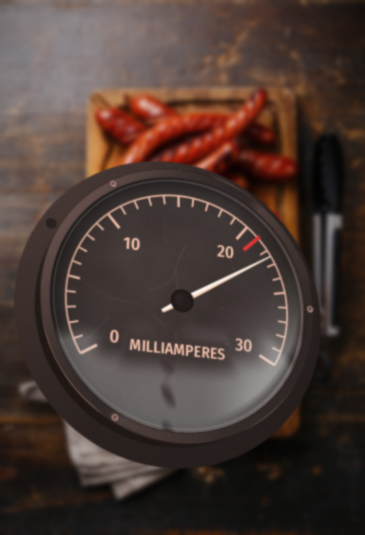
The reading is 22.5 mA
